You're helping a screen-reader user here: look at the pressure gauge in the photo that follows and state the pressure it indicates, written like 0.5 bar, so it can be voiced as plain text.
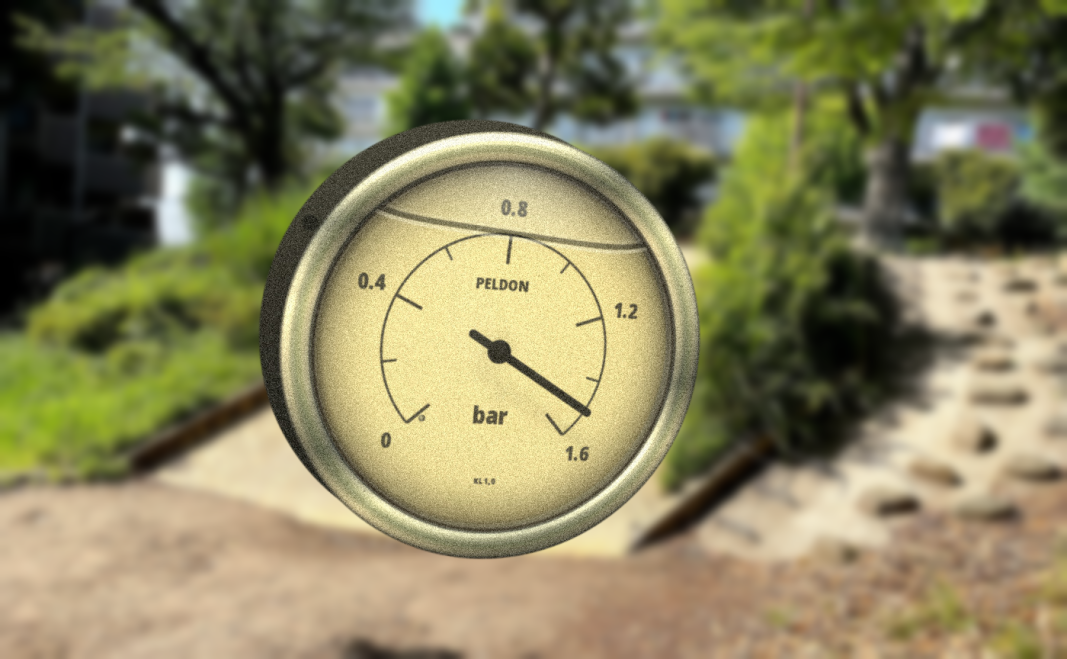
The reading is 1.5 bar
